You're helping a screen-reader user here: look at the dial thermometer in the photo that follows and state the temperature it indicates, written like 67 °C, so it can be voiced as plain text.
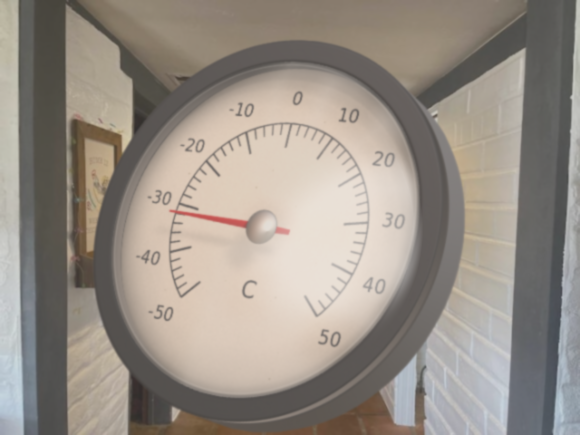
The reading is -32 °C
